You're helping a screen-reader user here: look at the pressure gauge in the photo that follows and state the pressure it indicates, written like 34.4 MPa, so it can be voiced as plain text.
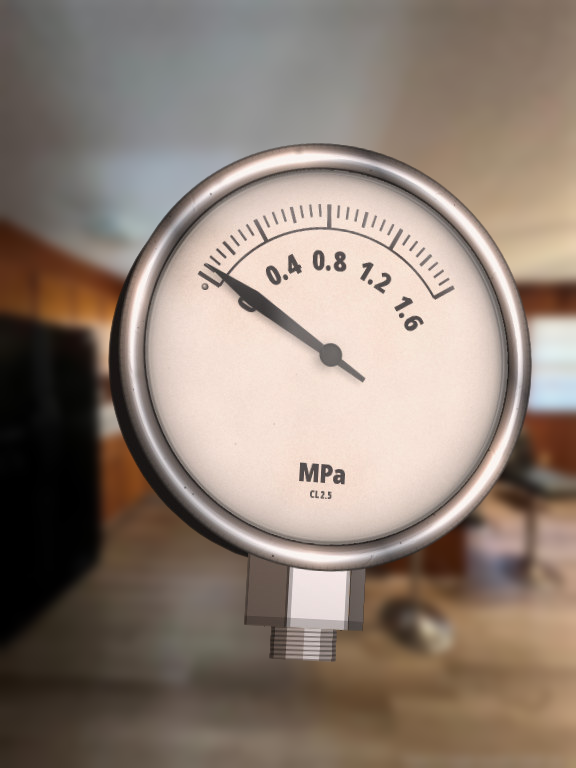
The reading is 0.05 MPa
